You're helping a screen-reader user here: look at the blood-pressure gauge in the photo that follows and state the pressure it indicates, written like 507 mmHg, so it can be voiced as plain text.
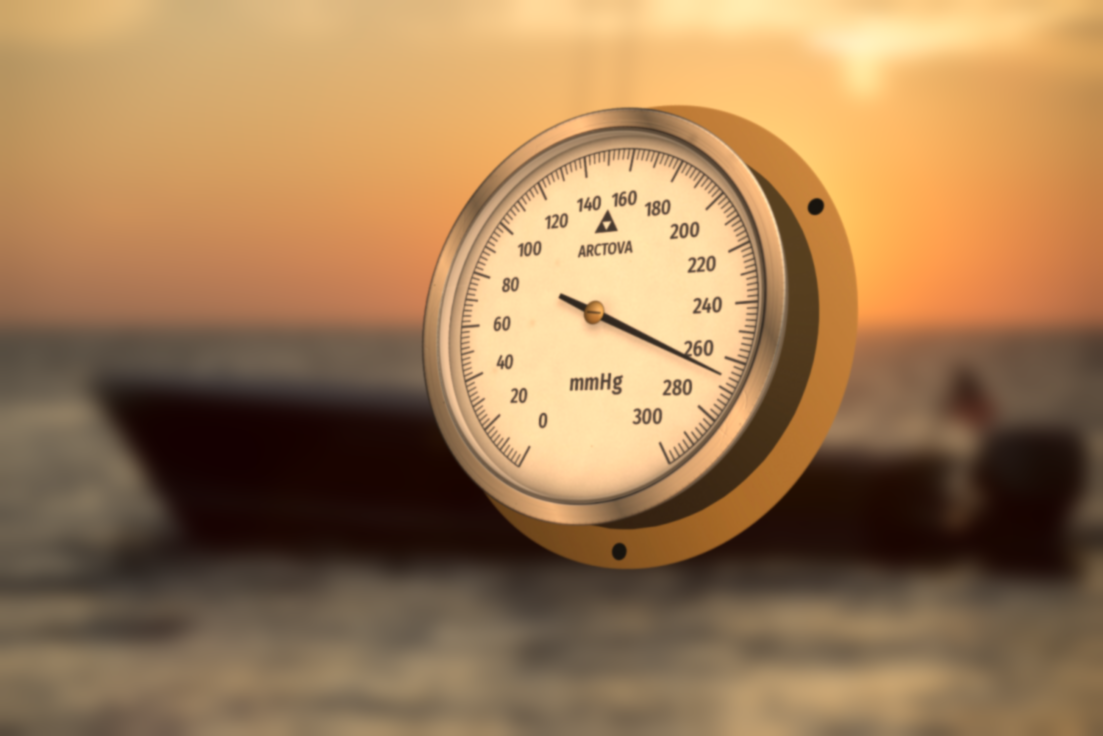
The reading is 266 mmHg
